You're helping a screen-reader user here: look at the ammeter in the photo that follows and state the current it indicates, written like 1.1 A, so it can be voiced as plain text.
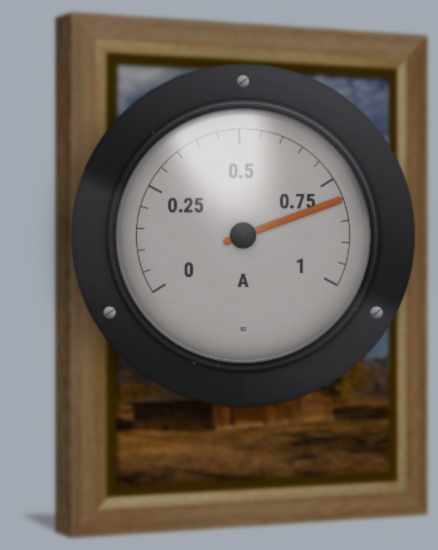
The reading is 0.8 A
